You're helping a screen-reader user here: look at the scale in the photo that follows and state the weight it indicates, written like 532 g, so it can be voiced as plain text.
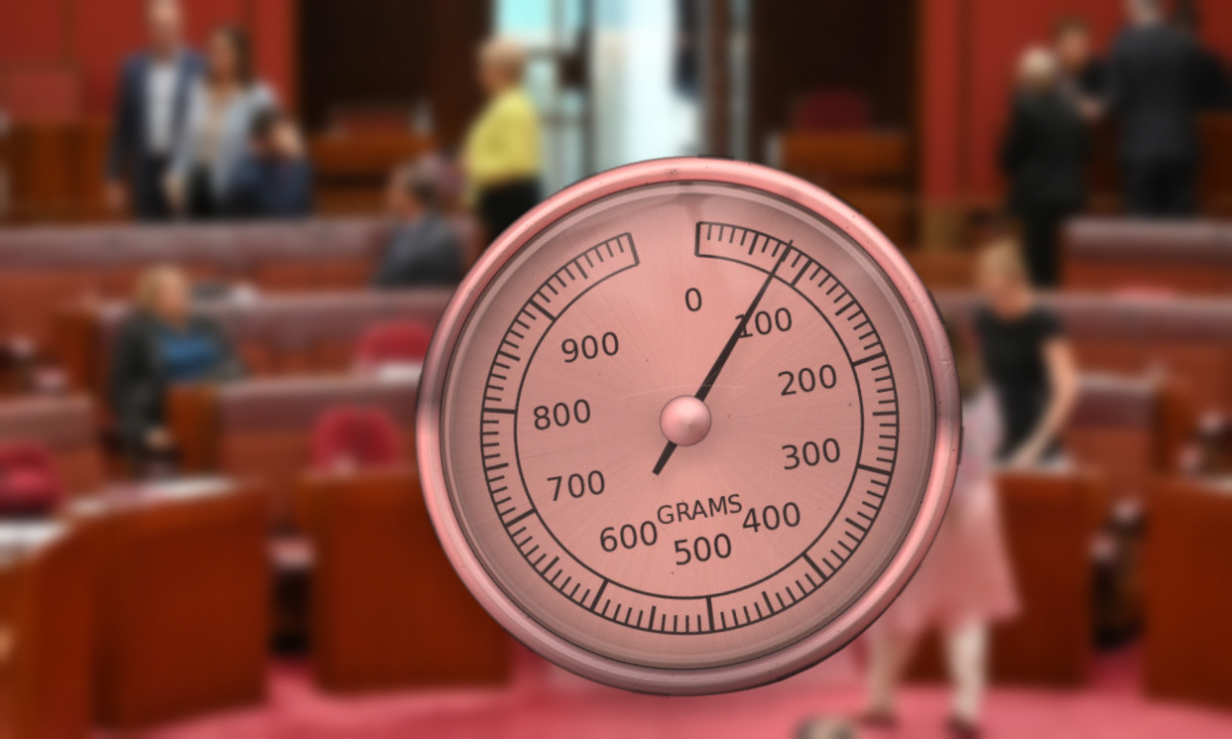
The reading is 80 g
